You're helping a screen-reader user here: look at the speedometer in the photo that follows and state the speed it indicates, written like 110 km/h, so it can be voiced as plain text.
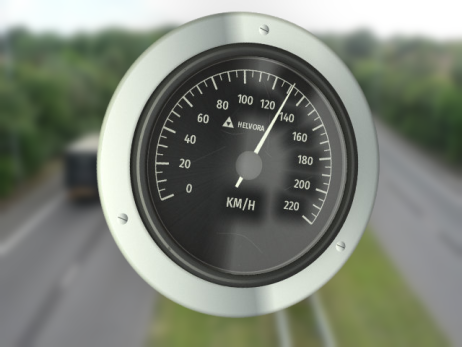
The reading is 130 km/h
